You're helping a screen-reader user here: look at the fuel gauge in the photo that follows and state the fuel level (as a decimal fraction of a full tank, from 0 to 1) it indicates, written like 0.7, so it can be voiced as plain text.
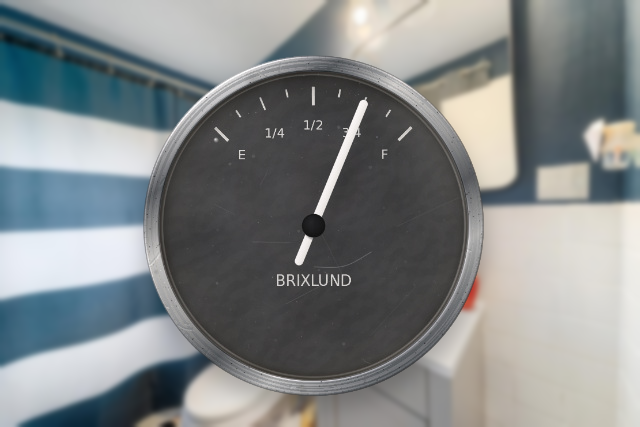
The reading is 0.75
